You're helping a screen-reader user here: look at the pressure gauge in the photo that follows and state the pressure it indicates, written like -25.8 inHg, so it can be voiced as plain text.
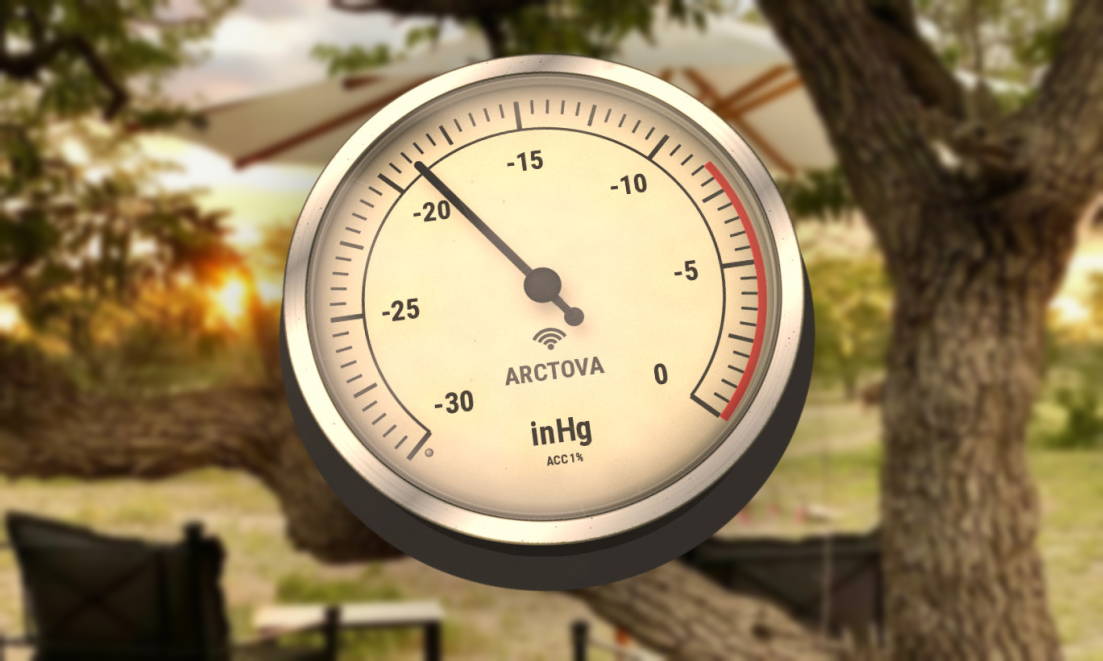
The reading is -19 inHg
